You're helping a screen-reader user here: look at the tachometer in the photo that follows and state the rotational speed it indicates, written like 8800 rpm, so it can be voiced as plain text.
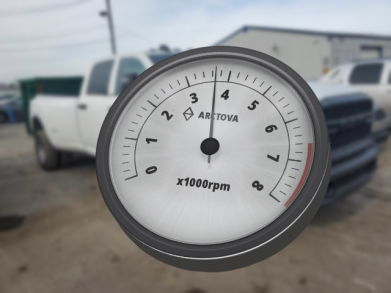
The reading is 3700 rpm
